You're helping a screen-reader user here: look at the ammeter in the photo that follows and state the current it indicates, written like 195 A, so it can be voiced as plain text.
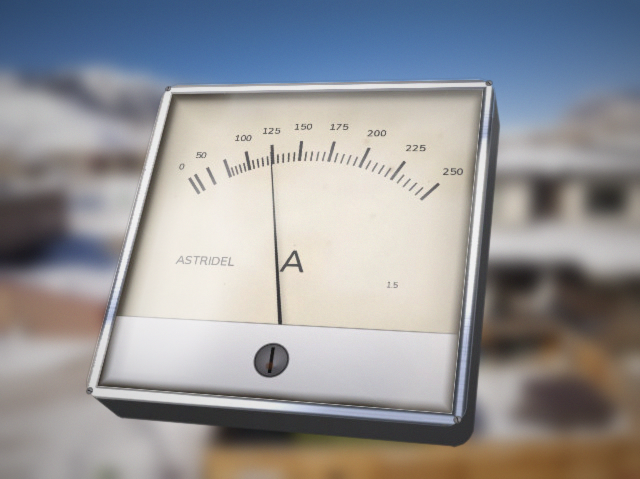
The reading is 125 A
